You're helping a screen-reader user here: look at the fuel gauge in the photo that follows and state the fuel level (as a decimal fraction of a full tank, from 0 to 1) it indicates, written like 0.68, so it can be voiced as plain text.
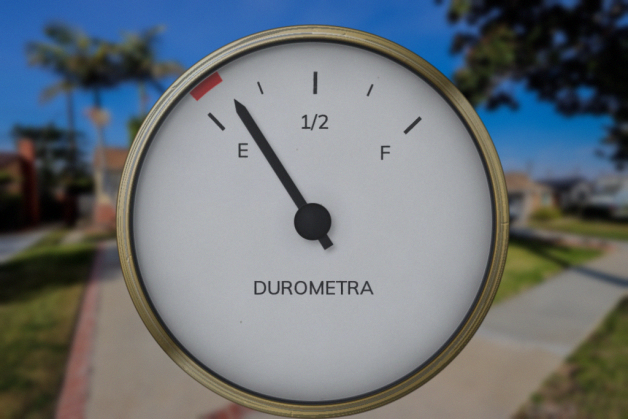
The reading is 0.125
